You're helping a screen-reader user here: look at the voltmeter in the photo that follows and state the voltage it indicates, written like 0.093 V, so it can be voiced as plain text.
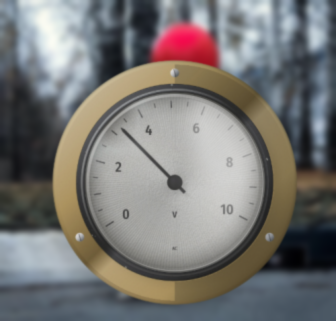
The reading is 3.25 V
